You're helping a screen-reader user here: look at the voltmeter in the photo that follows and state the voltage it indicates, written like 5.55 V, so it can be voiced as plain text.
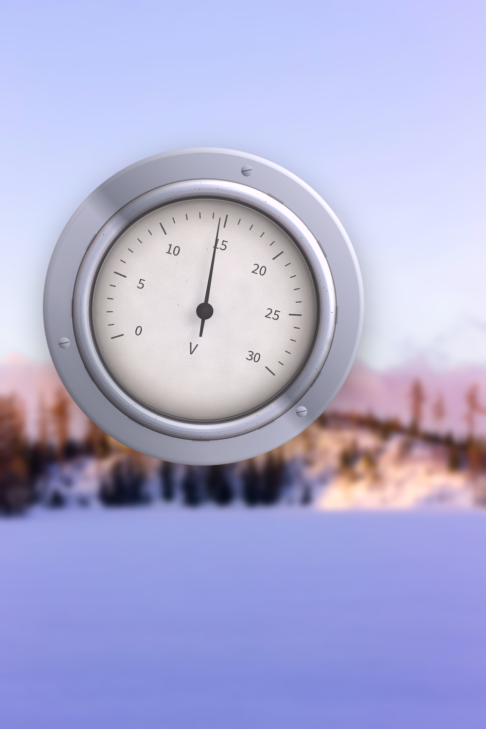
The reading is 14.5 V
